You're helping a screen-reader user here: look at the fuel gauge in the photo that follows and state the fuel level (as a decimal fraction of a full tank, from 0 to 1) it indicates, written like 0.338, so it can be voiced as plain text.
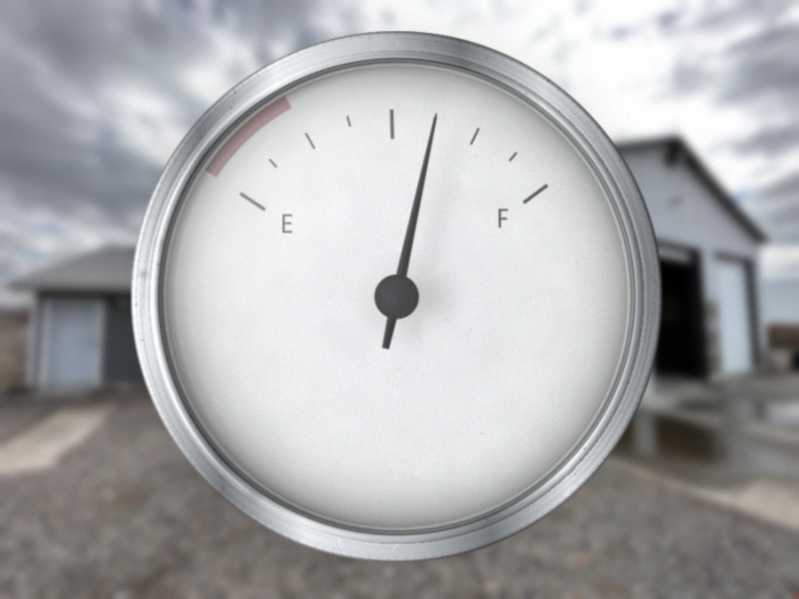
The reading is 0.625
